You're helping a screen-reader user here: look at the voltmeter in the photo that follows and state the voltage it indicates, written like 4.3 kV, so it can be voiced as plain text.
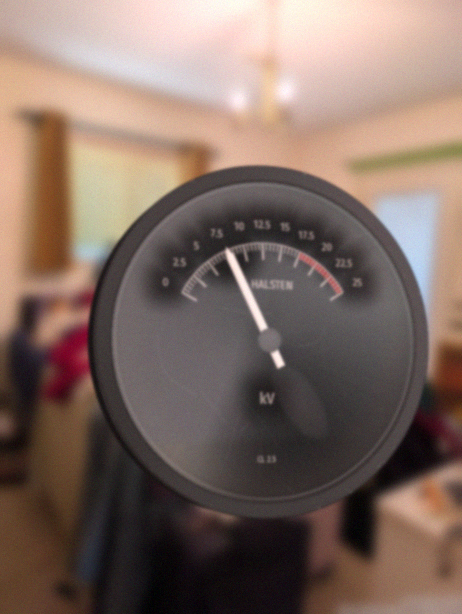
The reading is 7.5 kV
